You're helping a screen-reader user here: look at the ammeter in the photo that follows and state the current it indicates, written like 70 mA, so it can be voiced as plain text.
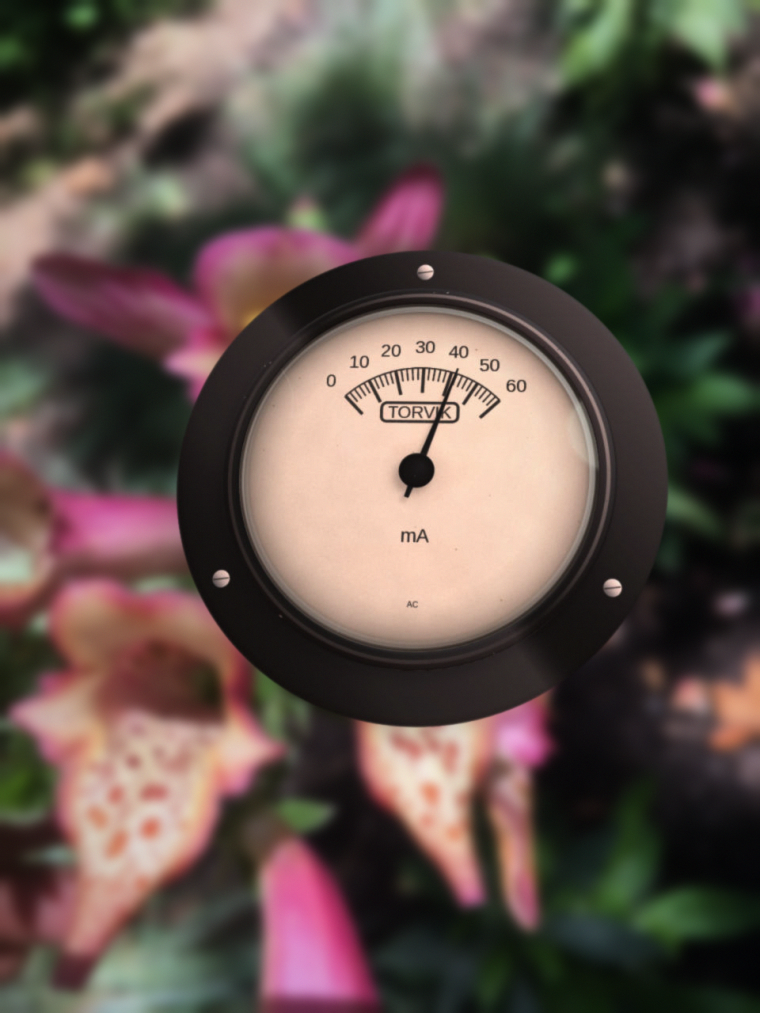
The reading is 42 mA
